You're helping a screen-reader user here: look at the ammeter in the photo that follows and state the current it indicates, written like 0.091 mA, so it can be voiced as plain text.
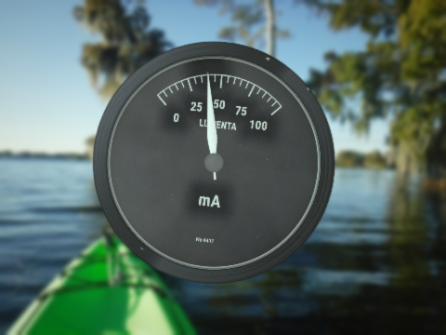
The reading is 40 mA
